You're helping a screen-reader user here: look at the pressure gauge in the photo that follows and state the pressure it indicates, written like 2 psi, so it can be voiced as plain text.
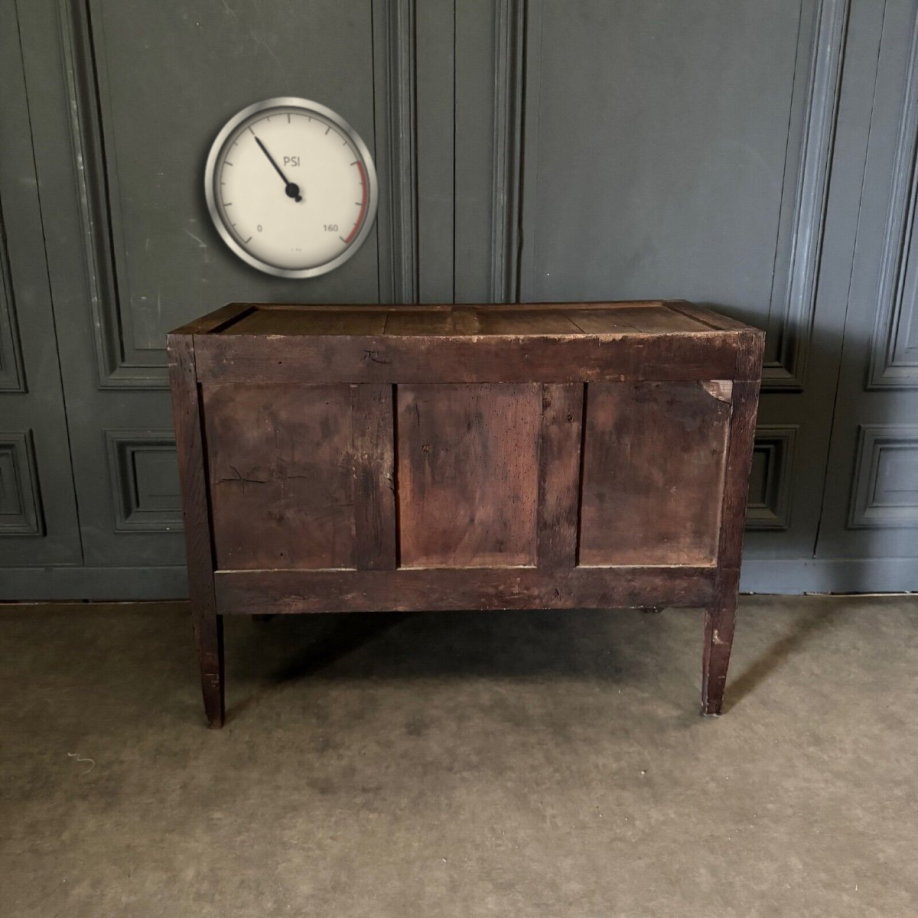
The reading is 60 psi
